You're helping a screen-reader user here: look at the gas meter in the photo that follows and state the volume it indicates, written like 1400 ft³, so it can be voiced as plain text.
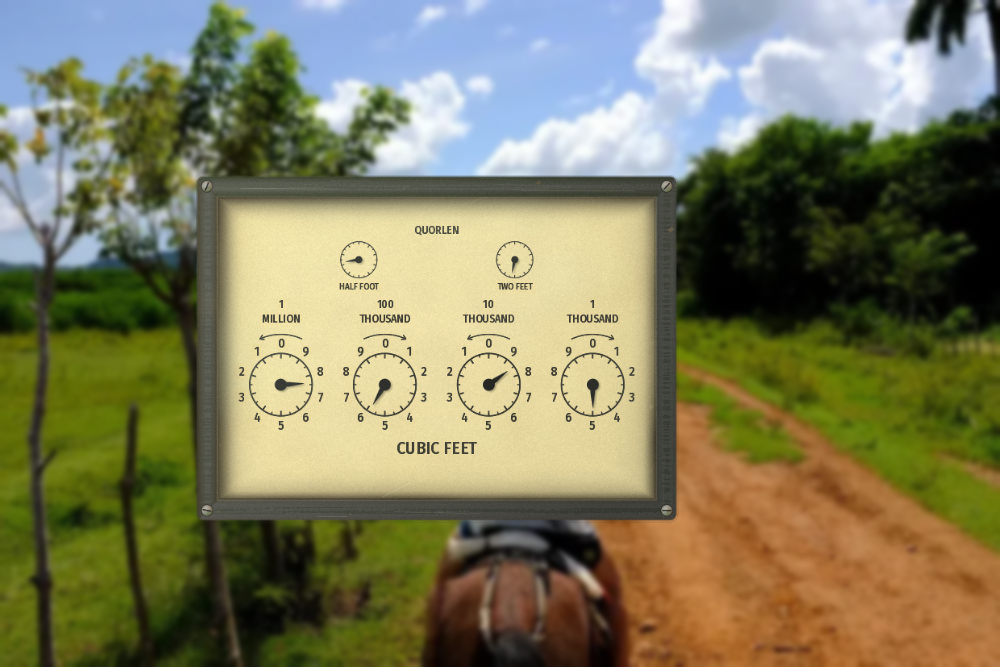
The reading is 758500 ft³
